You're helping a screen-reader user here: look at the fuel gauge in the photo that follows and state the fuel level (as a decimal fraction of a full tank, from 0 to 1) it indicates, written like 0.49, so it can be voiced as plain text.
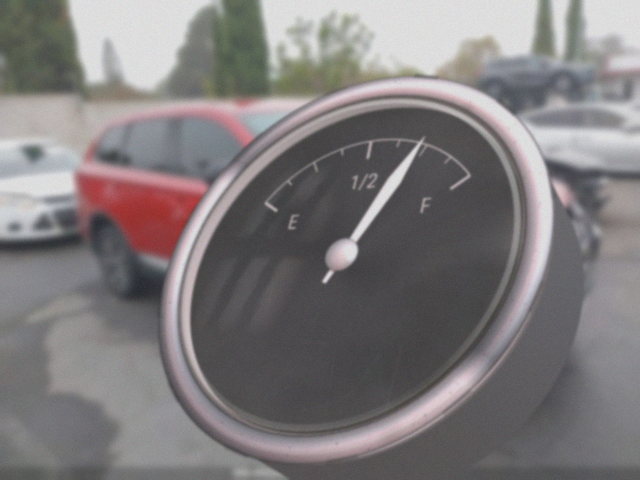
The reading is 0.75
